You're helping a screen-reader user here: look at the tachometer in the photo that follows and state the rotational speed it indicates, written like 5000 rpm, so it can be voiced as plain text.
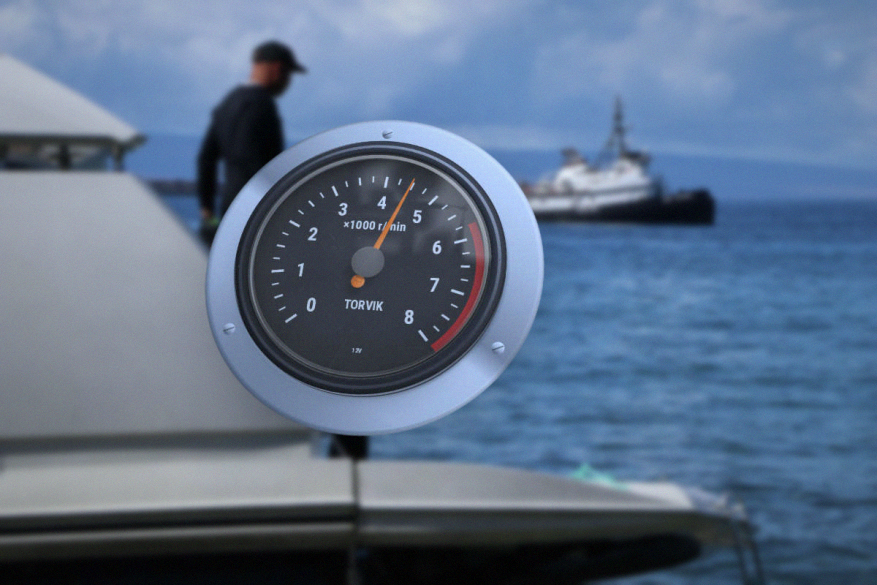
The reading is 4500 rpm
